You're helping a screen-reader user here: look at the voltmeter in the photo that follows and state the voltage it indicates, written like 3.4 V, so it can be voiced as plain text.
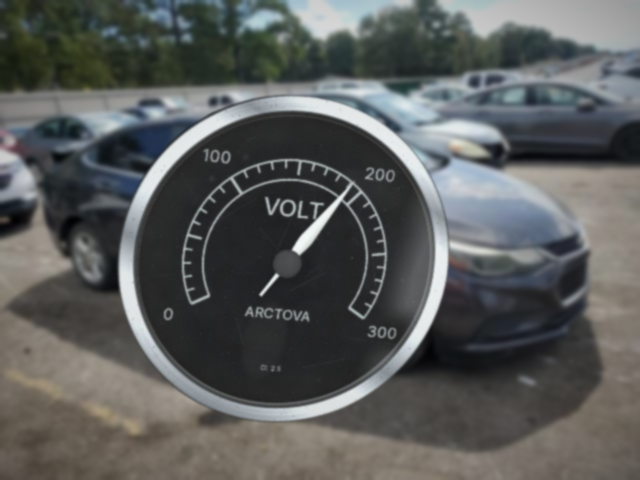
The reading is 190 V
